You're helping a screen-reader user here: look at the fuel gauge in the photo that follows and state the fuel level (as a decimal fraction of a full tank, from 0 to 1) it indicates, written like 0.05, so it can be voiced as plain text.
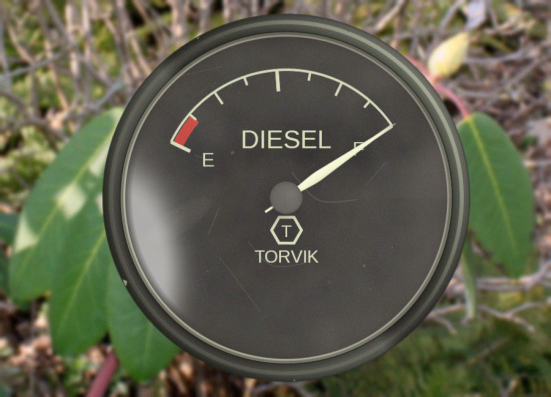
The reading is 1
